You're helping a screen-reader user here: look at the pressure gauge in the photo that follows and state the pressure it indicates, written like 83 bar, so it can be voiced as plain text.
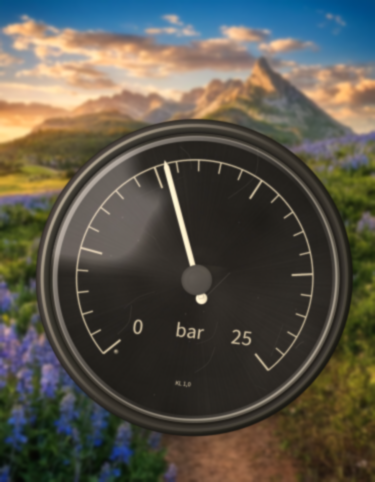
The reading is 10.5 bar
